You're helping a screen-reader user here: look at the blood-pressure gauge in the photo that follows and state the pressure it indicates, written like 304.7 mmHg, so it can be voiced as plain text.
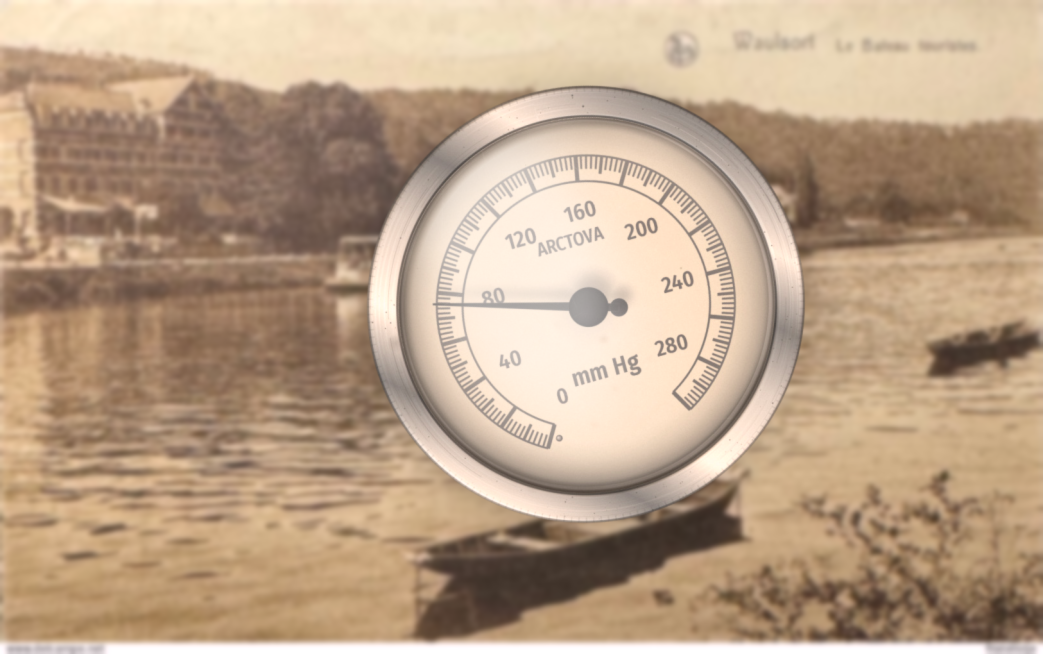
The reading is 76 mmHg
